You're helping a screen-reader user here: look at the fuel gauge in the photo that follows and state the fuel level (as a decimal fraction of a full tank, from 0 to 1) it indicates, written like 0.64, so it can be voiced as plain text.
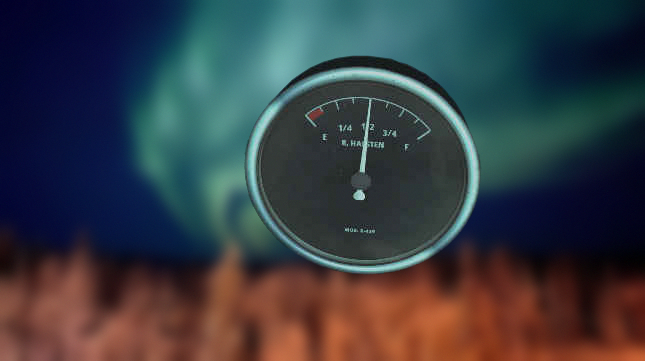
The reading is 0.5
